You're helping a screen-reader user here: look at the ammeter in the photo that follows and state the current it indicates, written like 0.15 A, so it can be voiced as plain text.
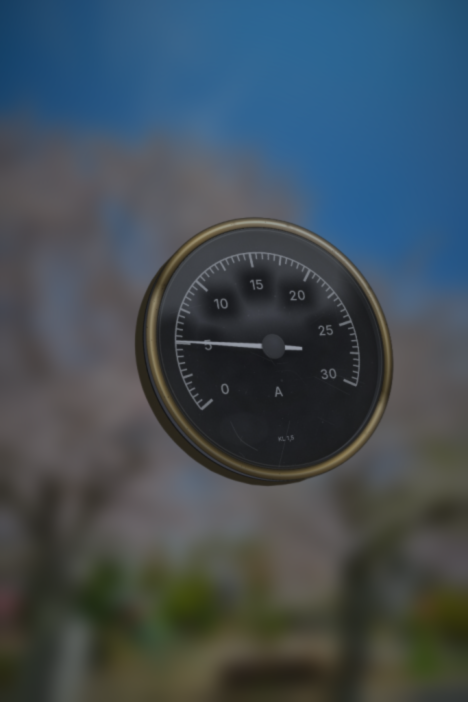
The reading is 5 A
